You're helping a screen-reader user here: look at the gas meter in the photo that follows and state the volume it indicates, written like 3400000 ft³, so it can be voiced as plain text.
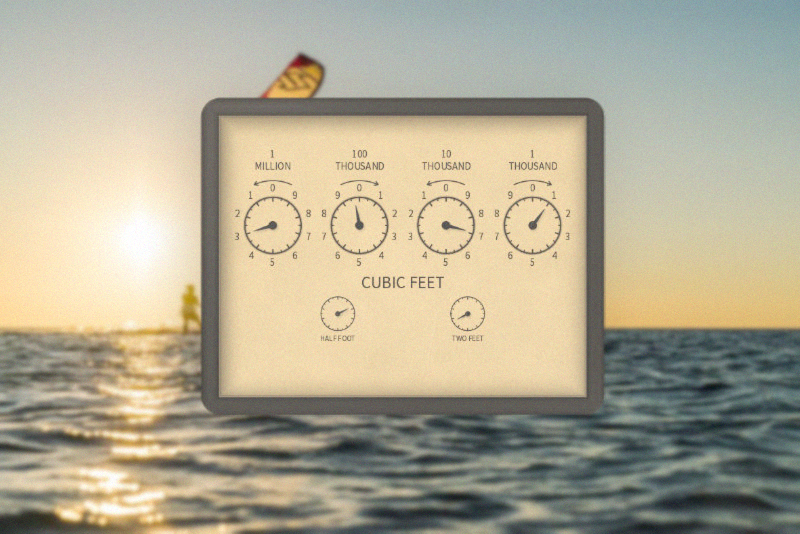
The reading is 297100 ft³
